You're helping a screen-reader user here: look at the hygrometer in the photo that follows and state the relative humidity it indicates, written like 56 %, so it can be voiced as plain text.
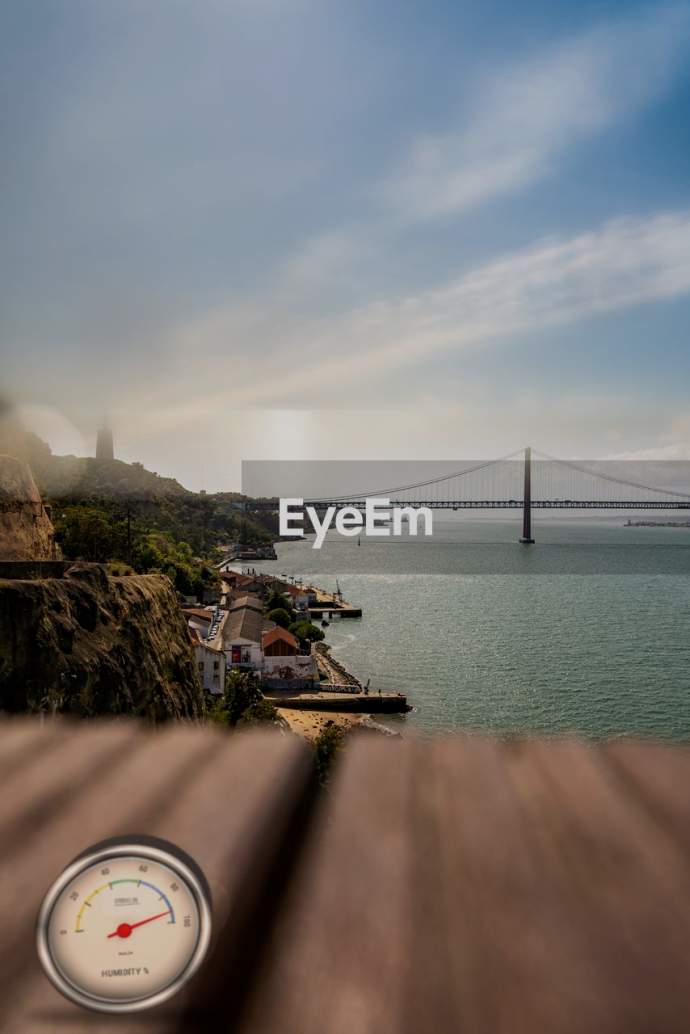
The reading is 90 %
